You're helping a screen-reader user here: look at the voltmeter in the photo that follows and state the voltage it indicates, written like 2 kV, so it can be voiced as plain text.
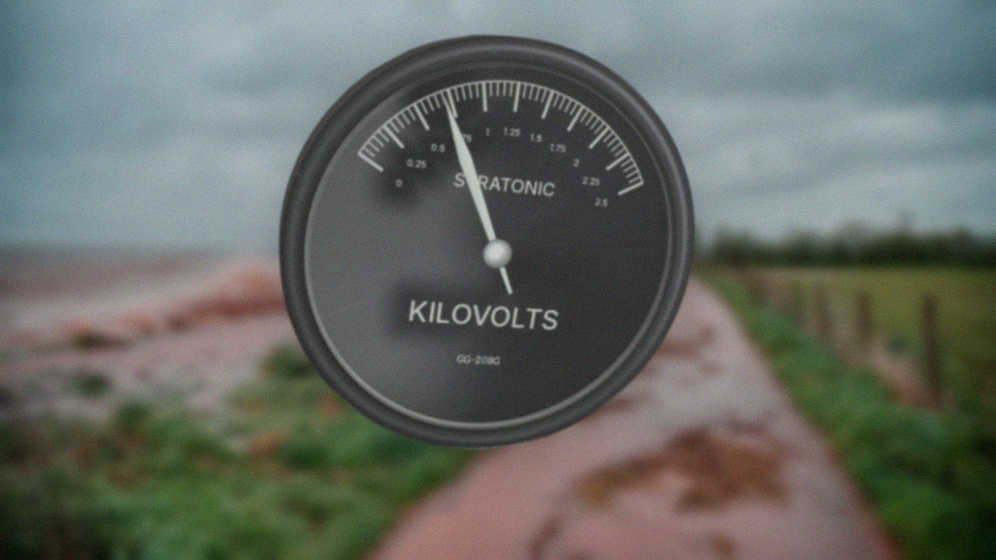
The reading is 0.7 kV
